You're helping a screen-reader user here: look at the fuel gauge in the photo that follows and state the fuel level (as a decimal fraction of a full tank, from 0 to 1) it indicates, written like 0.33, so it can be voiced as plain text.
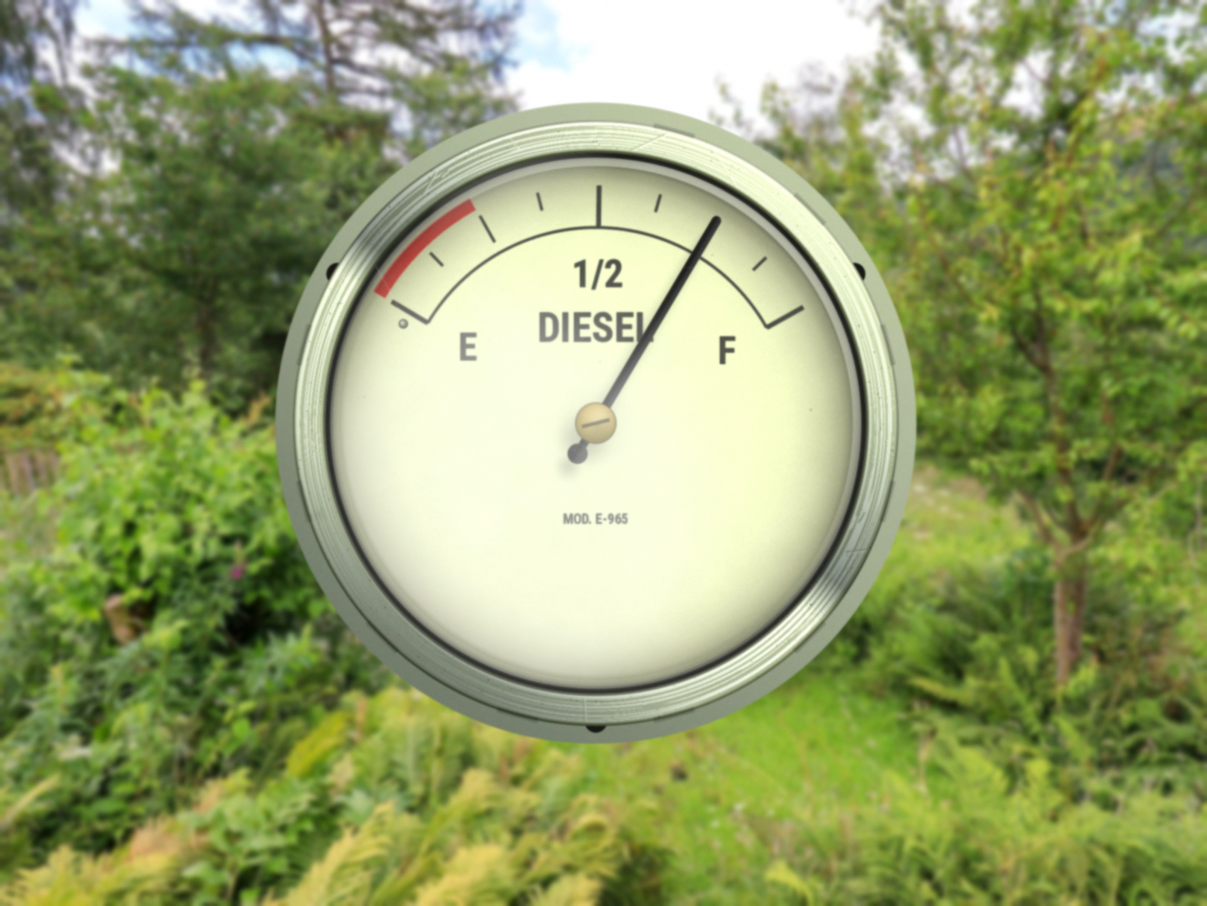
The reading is 0.75
